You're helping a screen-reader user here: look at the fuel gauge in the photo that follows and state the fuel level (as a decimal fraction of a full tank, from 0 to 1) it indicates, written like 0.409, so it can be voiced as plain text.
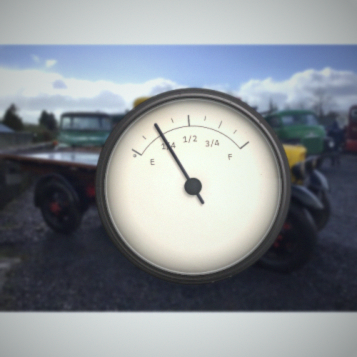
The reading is 0.25
